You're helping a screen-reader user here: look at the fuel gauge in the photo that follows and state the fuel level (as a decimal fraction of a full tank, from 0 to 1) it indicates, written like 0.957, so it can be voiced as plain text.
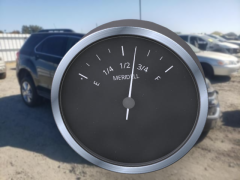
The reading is 0.625
